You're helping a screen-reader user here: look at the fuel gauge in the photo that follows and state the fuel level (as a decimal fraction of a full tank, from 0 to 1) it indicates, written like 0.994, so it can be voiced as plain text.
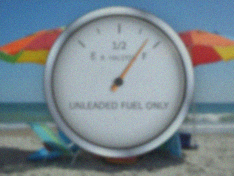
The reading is 0.875
